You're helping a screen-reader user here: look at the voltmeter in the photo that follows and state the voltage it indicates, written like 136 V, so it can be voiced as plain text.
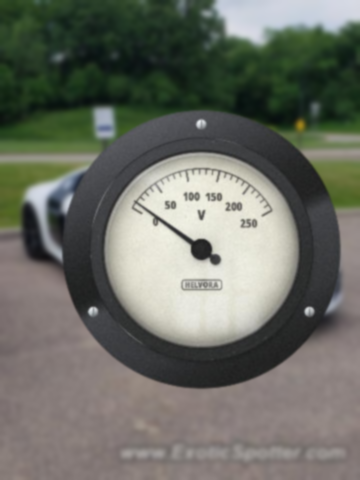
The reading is 10 V
